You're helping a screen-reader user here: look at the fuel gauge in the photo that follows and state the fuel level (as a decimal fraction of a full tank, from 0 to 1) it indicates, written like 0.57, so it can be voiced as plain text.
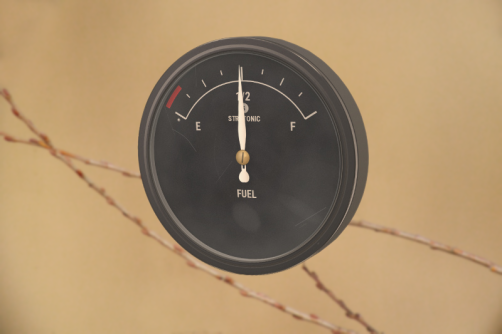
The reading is 0.5
